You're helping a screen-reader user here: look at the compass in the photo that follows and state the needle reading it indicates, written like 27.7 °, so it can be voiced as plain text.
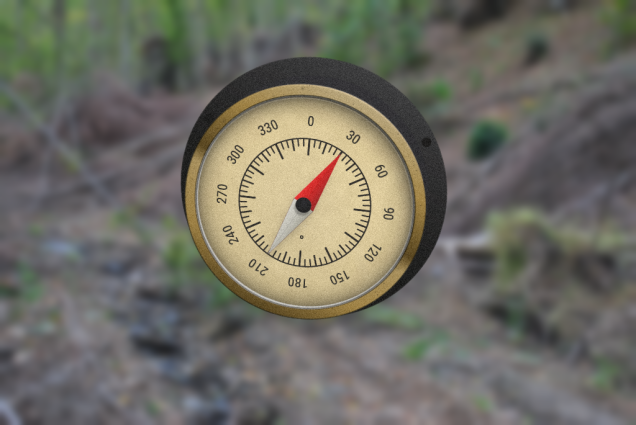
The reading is 30 °
